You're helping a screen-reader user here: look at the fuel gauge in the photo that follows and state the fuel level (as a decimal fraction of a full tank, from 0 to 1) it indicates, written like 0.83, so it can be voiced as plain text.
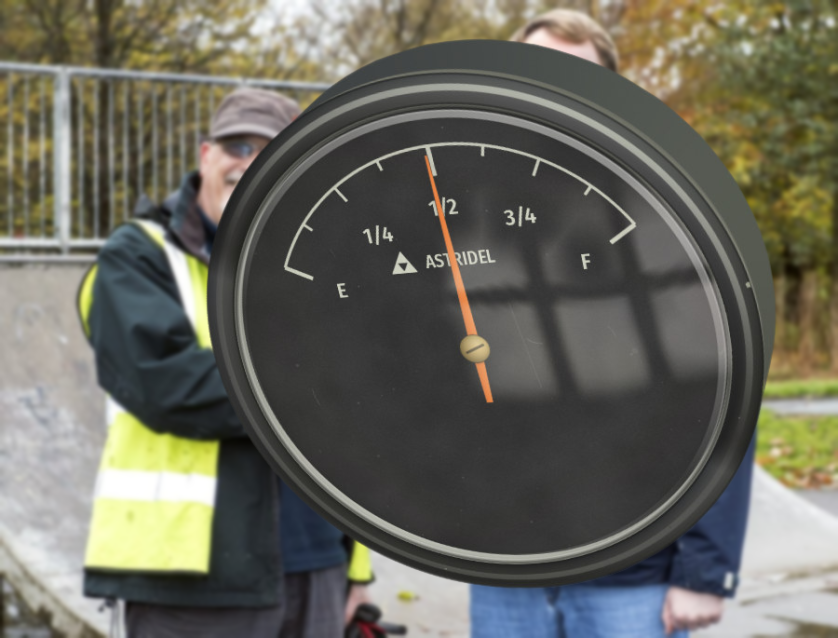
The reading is 0.5
